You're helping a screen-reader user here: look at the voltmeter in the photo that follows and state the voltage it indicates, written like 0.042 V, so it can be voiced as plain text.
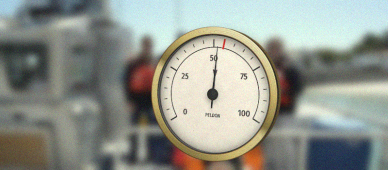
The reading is 52.5 V
